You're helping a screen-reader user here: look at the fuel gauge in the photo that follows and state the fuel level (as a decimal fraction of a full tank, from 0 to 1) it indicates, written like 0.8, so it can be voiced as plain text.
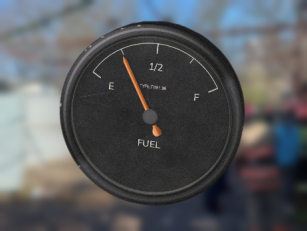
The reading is 0.25
